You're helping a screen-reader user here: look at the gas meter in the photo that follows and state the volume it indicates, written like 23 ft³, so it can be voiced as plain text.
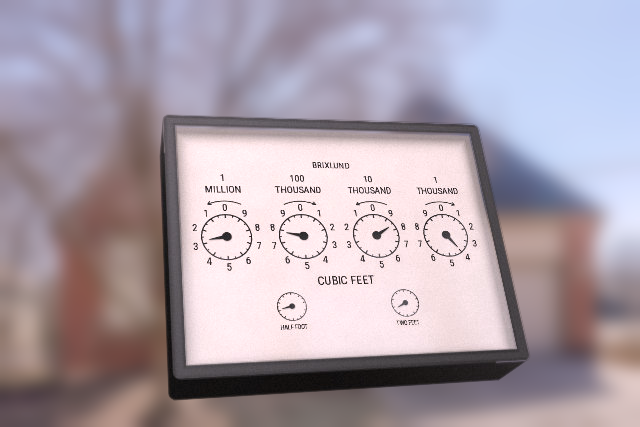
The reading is 278400 ft³
